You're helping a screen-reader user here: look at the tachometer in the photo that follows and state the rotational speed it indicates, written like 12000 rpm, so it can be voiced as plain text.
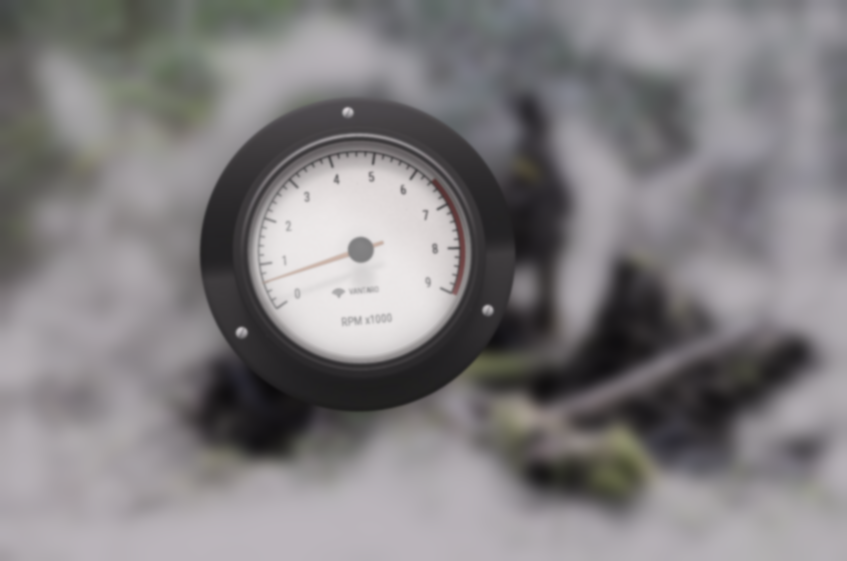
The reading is 600 rpm
